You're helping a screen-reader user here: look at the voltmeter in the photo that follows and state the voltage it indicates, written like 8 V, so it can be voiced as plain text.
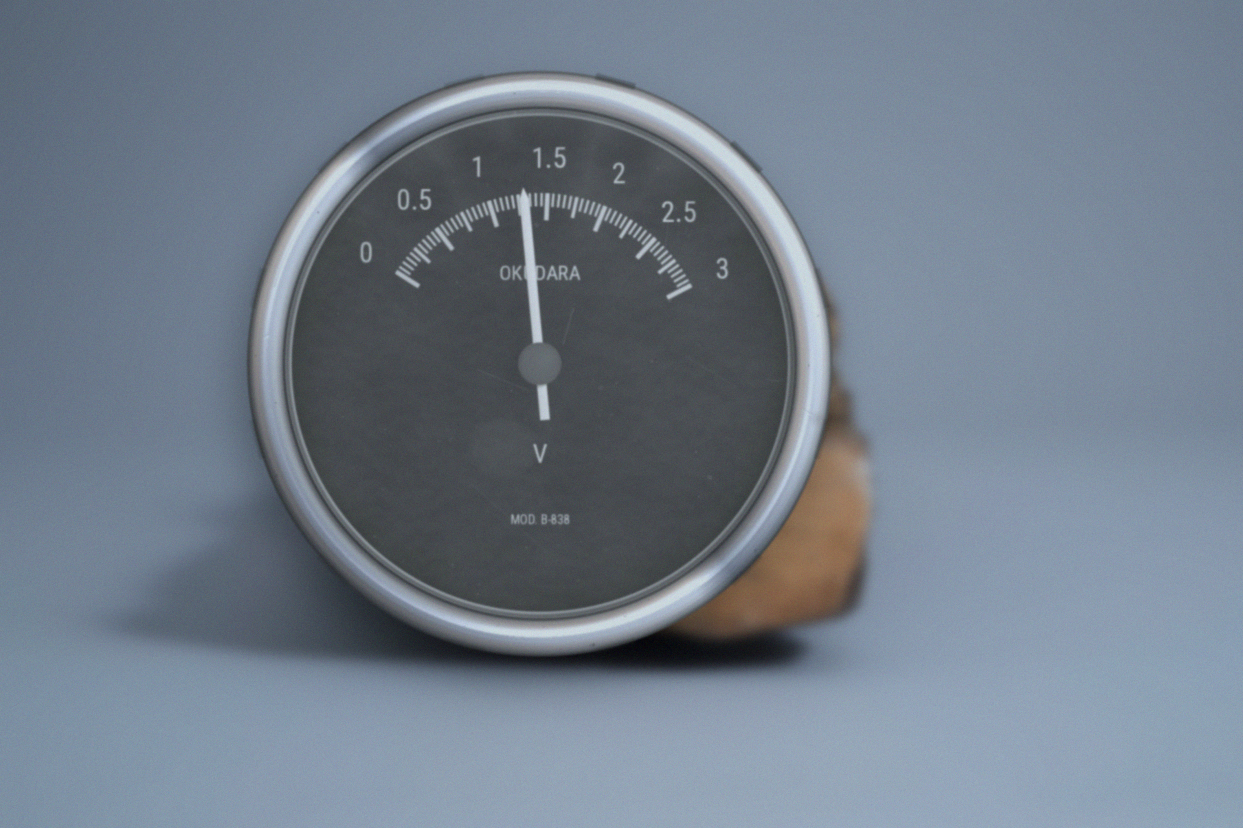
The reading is 1.3 V
